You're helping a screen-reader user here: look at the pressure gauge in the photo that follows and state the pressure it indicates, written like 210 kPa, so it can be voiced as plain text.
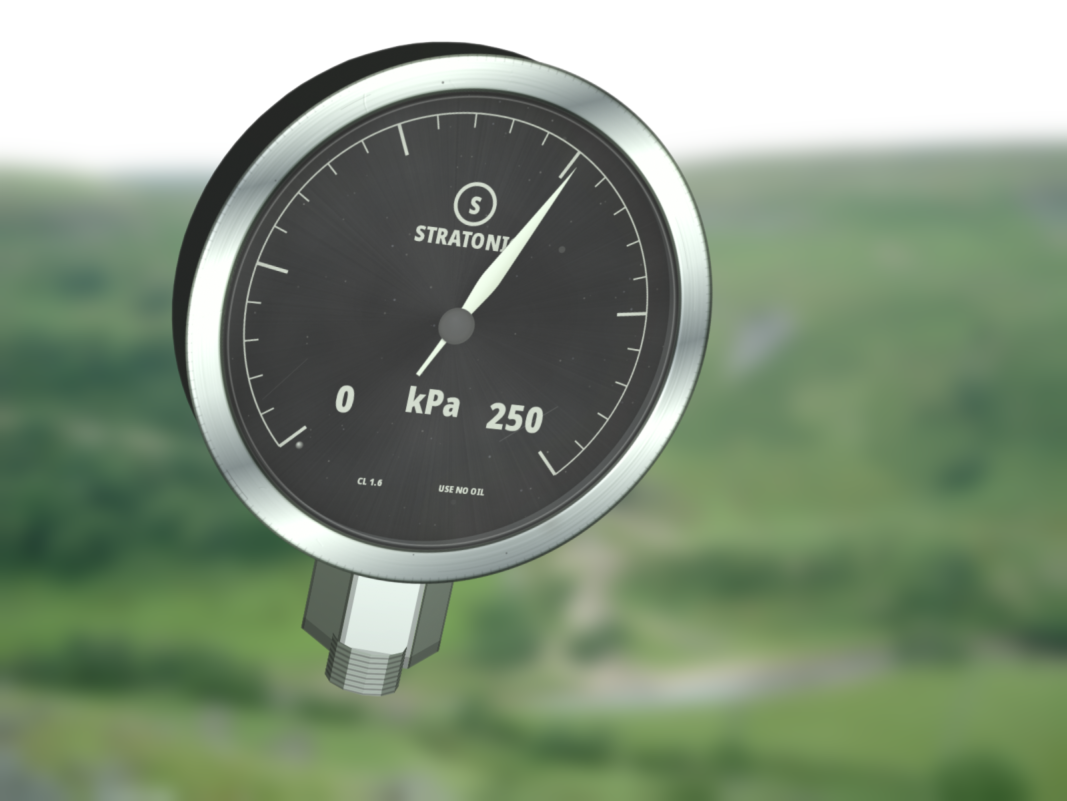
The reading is 150 kPa
